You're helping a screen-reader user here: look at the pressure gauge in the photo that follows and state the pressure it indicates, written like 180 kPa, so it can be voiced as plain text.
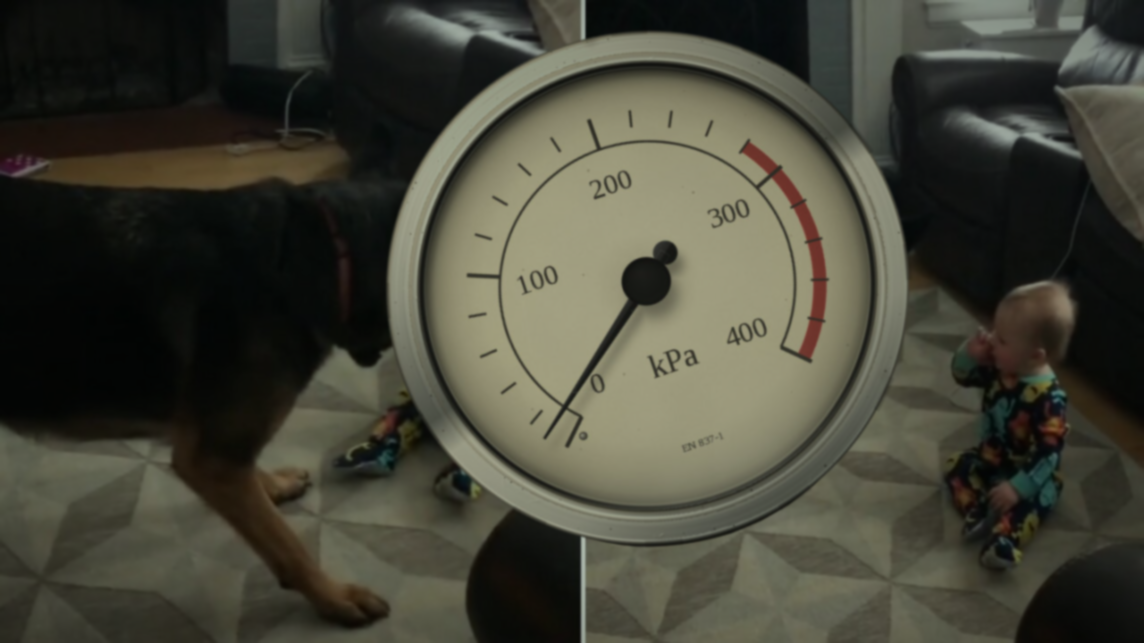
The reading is 10 kPa
